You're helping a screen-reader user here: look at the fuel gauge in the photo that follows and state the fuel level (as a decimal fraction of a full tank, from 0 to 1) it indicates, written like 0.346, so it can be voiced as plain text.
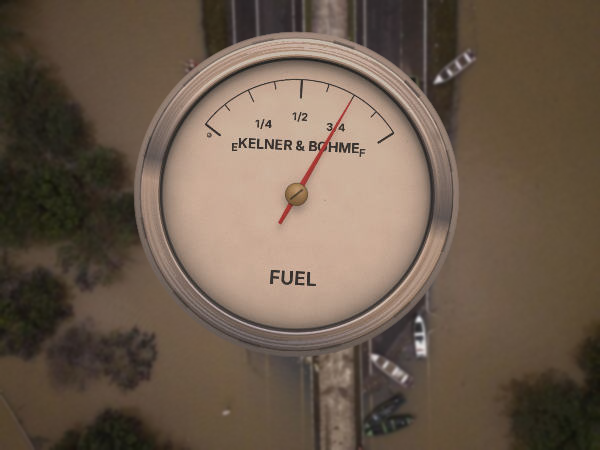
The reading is 0.75
